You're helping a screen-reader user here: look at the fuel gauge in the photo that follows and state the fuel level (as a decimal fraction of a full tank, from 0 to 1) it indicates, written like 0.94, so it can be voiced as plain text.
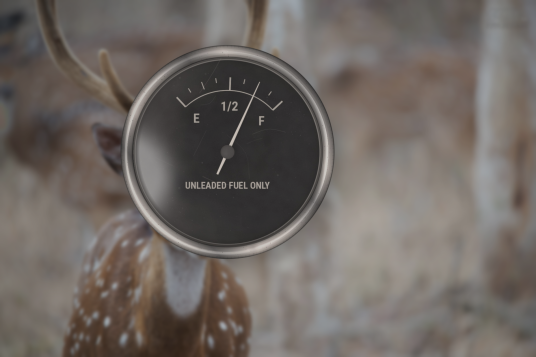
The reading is 0.75
